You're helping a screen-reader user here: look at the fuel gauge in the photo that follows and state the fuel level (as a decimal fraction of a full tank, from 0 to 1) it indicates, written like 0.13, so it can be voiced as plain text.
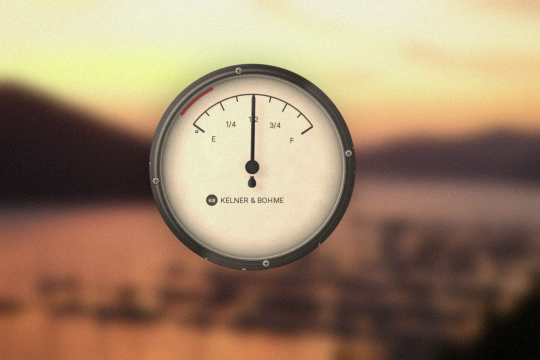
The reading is 0.5
